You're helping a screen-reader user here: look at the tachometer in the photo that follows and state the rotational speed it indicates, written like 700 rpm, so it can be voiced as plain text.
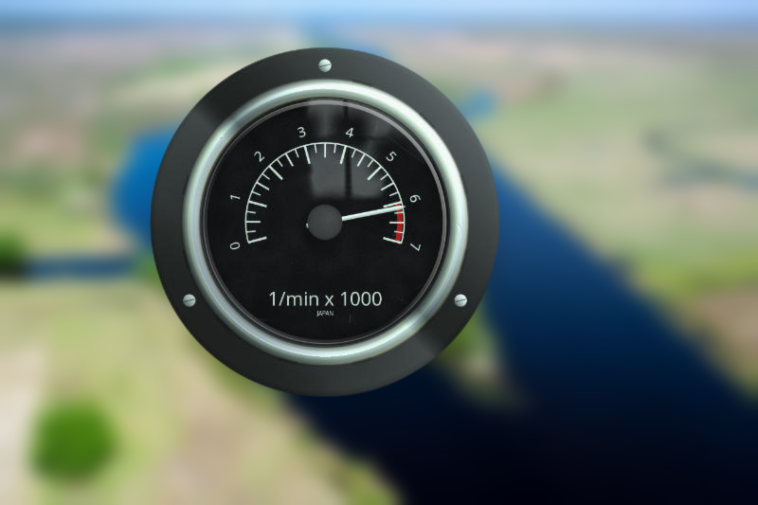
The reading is 6125 rpm
